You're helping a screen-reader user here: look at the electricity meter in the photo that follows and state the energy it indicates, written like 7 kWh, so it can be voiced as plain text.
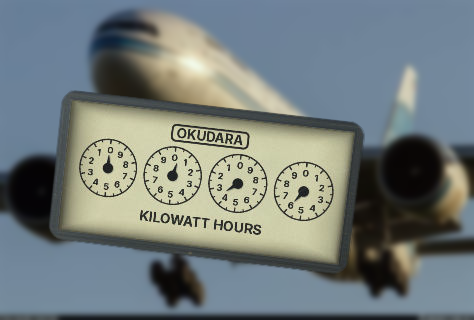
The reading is 36 kWh
